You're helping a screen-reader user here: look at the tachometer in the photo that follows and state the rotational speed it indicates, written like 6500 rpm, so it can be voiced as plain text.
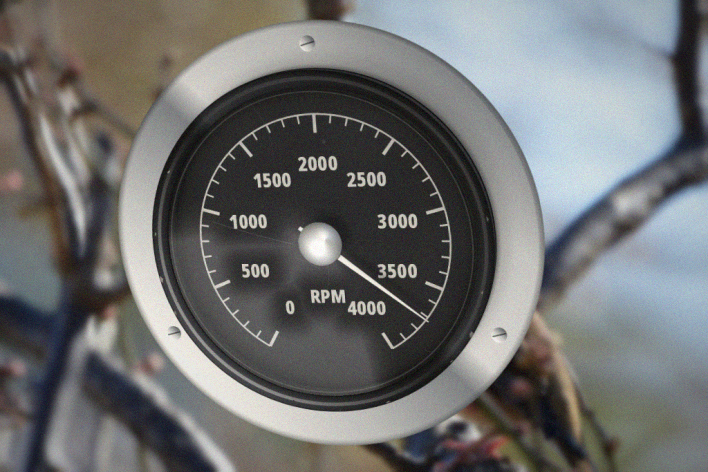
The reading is 3700 rpm
